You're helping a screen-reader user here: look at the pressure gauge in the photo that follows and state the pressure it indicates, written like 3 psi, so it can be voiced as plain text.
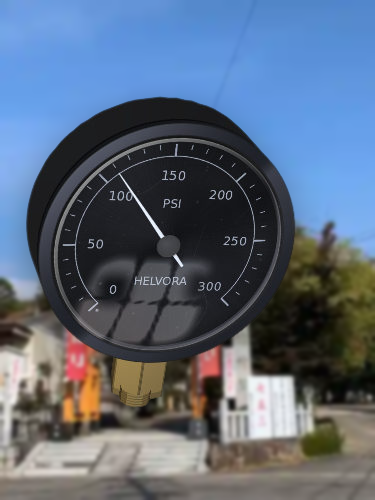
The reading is 110 psi
